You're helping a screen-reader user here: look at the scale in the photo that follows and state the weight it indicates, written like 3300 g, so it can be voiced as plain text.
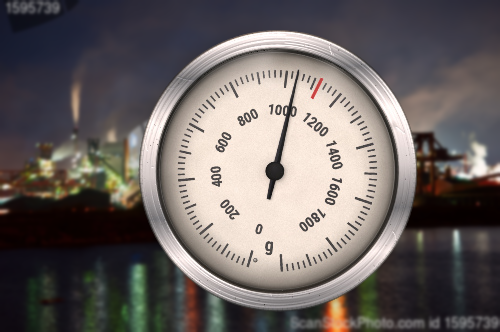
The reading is 1040 g
